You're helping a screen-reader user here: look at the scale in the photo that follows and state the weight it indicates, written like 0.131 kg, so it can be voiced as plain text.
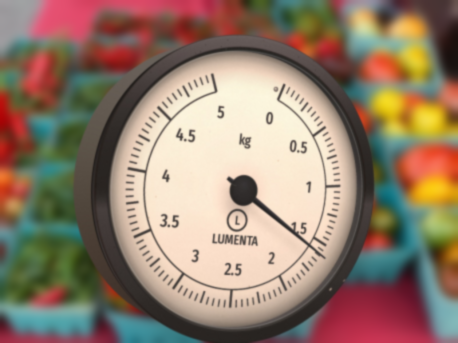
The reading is 1.6 kg
